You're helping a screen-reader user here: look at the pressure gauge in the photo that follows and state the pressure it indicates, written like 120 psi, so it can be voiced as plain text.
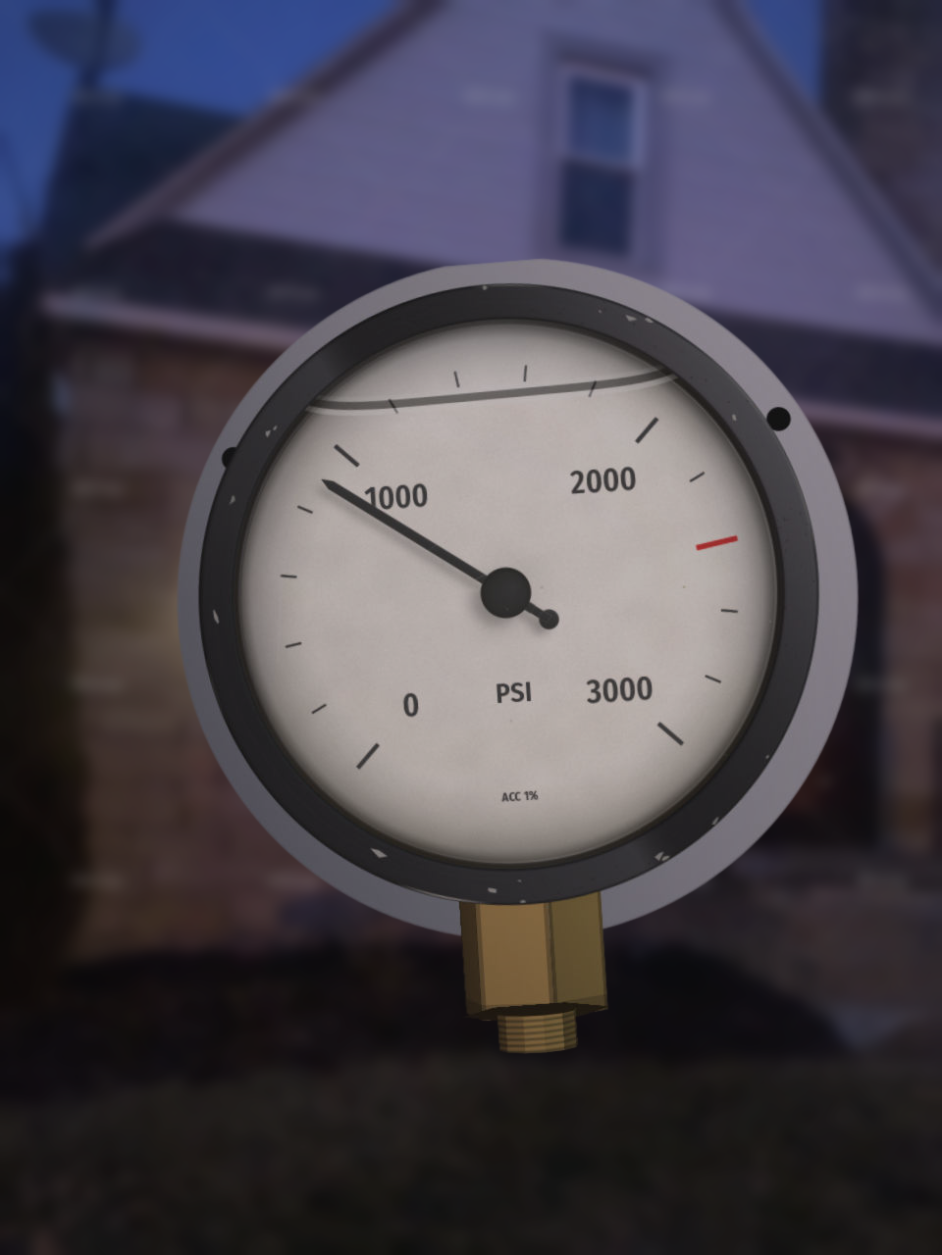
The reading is 900 psi
